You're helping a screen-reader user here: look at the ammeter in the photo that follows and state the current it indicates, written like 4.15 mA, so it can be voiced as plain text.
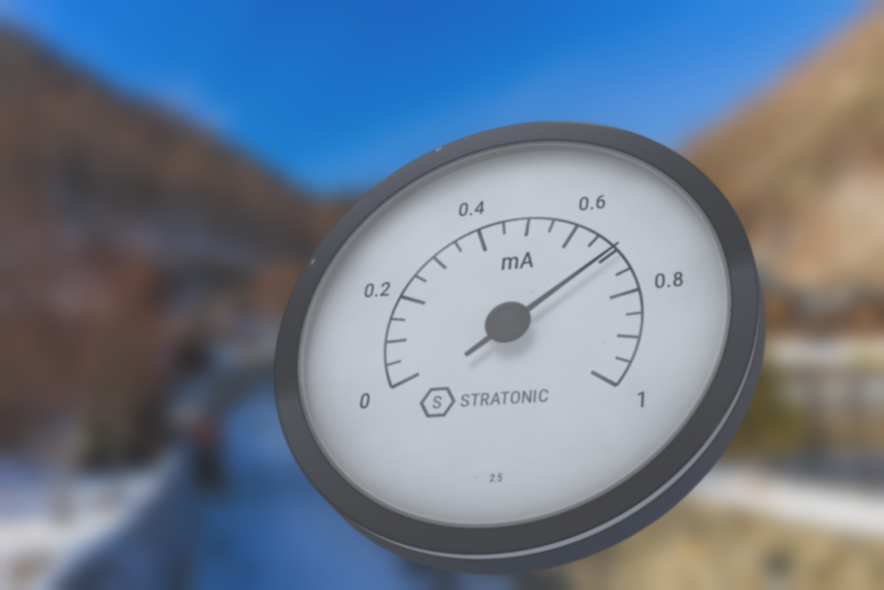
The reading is 0.7 mA
